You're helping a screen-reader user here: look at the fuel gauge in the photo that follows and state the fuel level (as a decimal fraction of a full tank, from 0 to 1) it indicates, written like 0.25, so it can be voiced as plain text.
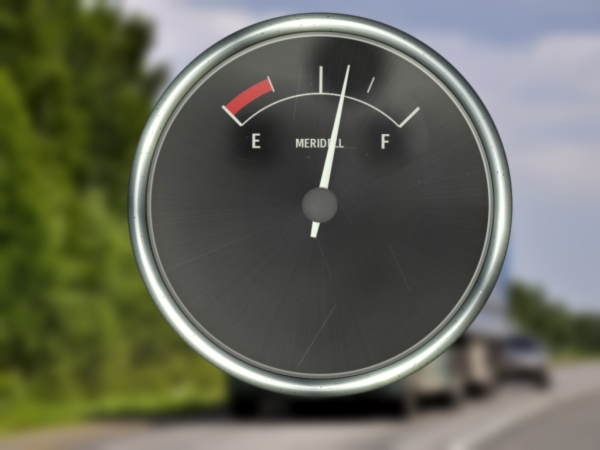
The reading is 0.625
